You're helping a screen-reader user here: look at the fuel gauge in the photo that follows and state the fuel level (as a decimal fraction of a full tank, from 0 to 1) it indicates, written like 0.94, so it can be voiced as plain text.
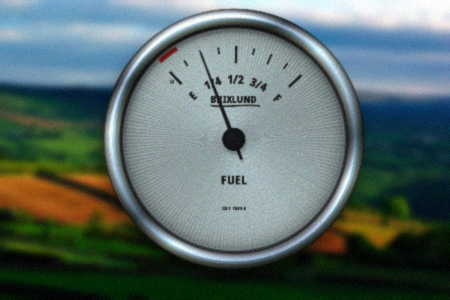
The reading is 0.25
